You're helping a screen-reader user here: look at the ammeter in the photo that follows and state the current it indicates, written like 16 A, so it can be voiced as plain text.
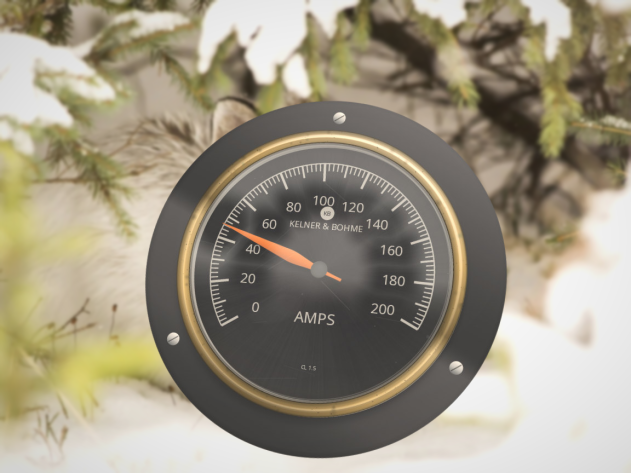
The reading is 46 A
